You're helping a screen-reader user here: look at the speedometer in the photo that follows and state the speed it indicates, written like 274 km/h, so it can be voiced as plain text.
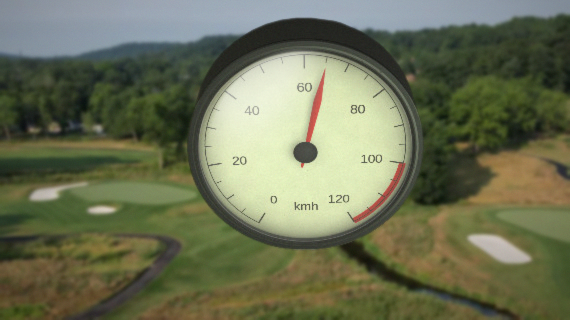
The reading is 65 km/h
